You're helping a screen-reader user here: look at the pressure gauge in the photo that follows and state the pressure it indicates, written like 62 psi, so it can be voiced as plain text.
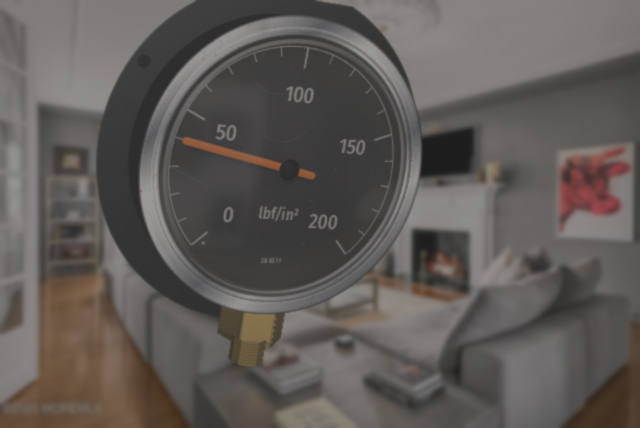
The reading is 40 psi
